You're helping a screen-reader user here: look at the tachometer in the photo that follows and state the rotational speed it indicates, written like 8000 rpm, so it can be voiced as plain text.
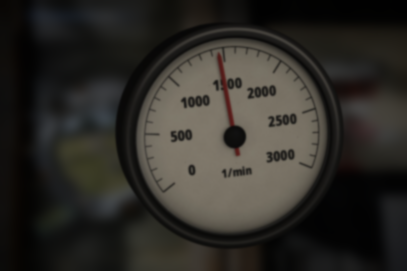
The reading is 1450 rpm
